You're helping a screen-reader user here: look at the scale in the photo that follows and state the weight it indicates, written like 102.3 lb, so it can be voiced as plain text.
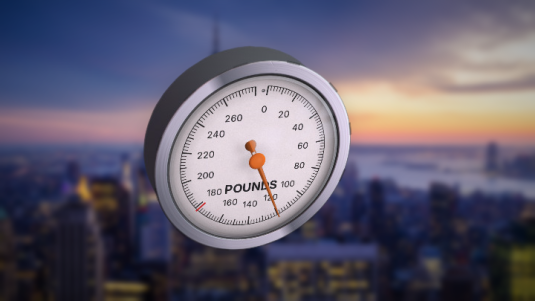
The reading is 120 lb
